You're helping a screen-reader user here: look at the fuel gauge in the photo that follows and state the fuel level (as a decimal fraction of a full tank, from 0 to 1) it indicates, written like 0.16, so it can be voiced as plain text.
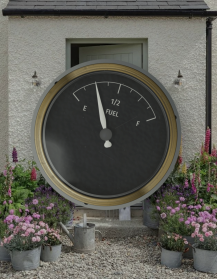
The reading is 0.25
